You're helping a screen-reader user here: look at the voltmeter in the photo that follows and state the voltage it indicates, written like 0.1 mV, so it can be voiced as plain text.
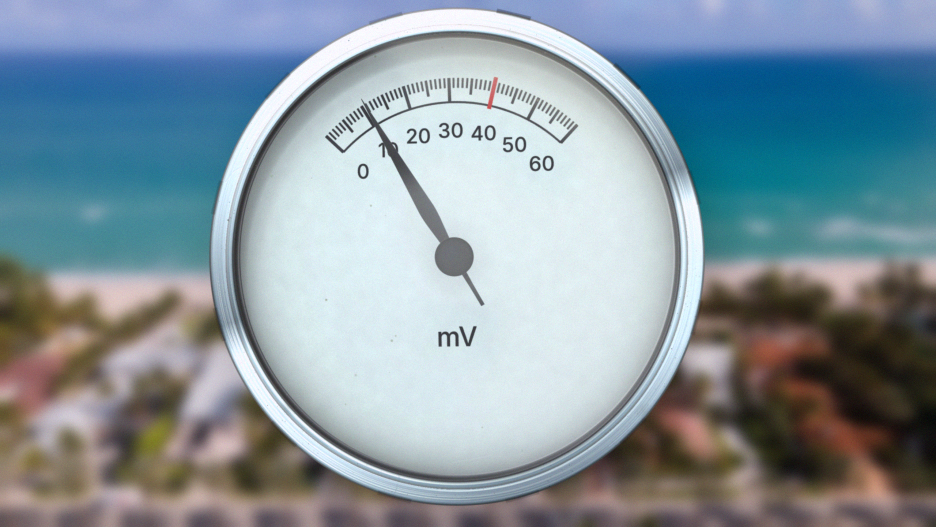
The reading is 11 mV
